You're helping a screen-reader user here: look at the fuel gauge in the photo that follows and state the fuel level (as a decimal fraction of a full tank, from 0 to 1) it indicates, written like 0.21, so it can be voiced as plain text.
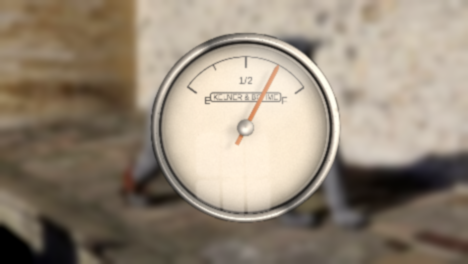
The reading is 0.75
